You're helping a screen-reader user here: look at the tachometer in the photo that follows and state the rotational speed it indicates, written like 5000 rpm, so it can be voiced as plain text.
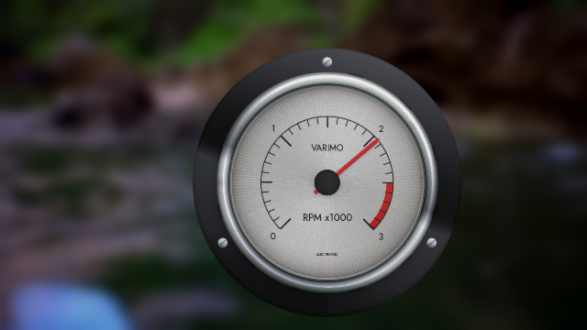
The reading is 2050 rpm
